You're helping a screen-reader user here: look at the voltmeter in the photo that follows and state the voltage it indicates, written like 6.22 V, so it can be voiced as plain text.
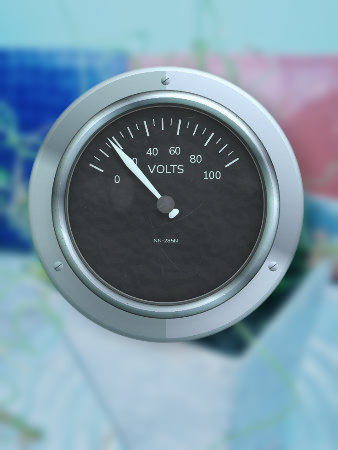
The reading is 17.5 V
